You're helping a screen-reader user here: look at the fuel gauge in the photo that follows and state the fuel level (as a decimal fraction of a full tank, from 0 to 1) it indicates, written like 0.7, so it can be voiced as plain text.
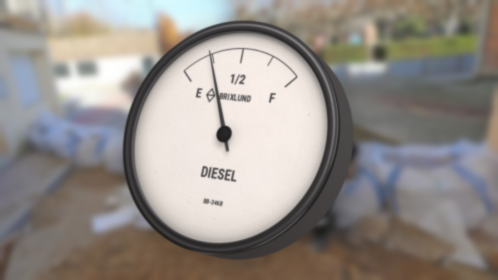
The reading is 0.25
